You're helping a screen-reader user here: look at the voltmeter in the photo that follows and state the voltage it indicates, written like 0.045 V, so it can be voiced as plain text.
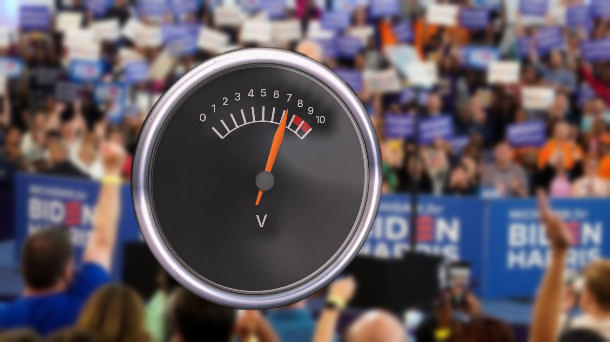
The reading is 7 V
